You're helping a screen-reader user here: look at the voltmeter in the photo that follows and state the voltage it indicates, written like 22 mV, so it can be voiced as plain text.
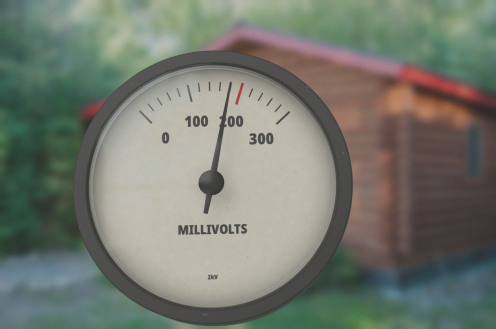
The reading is 180 mV
